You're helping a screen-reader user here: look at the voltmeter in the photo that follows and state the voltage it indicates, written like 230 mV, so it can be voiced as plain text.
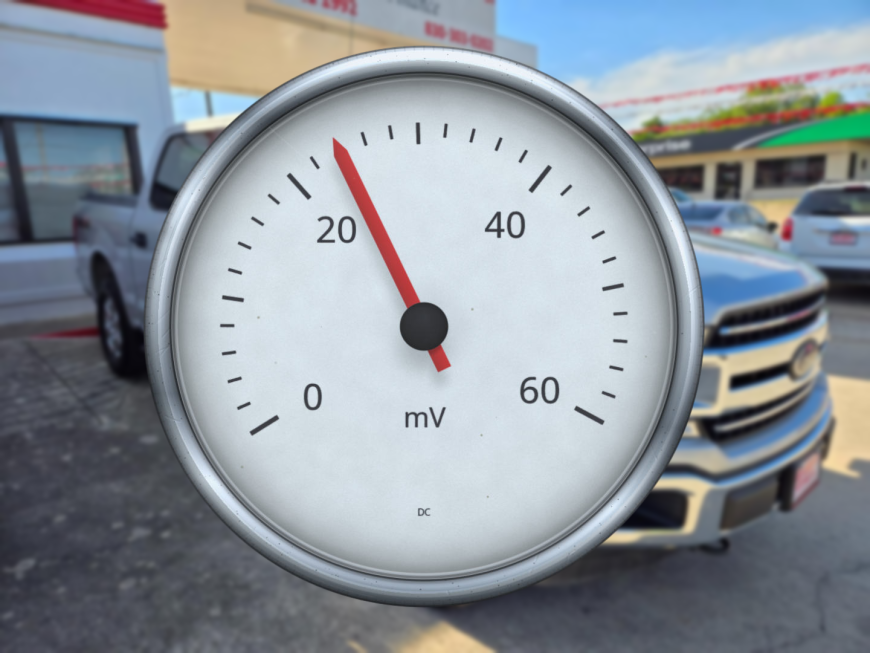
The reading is 24 mV
